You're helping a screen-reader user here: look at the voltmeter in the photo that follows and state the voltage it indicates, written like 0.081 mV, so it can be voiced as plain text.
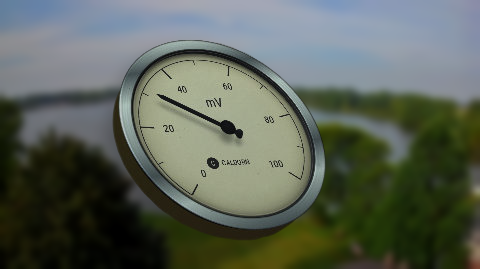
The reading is 30 mV
